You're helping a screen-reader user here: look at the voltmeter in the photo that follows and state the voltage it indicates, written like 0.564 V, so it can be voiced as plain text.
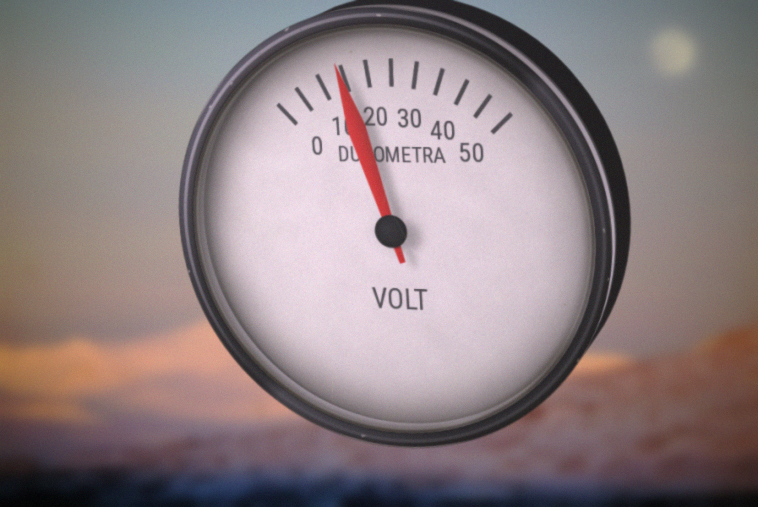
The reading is 15 V
